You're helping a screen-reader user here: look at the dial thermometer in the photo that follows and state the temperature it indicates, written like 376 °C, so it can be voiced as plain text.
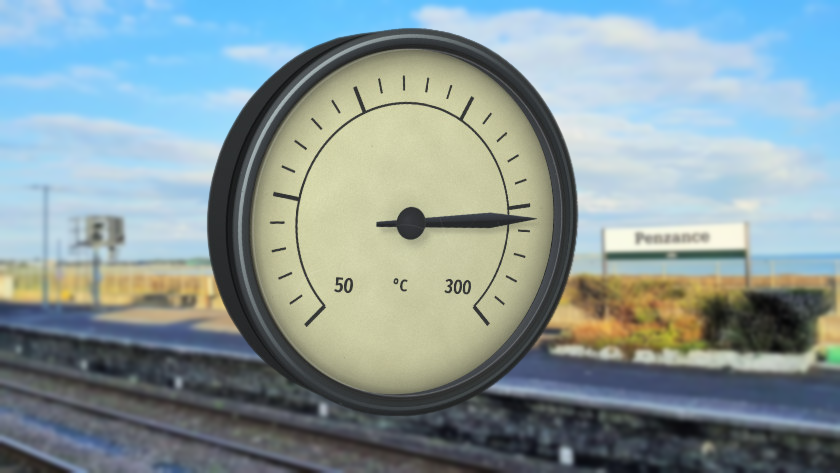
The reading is 255 °C
